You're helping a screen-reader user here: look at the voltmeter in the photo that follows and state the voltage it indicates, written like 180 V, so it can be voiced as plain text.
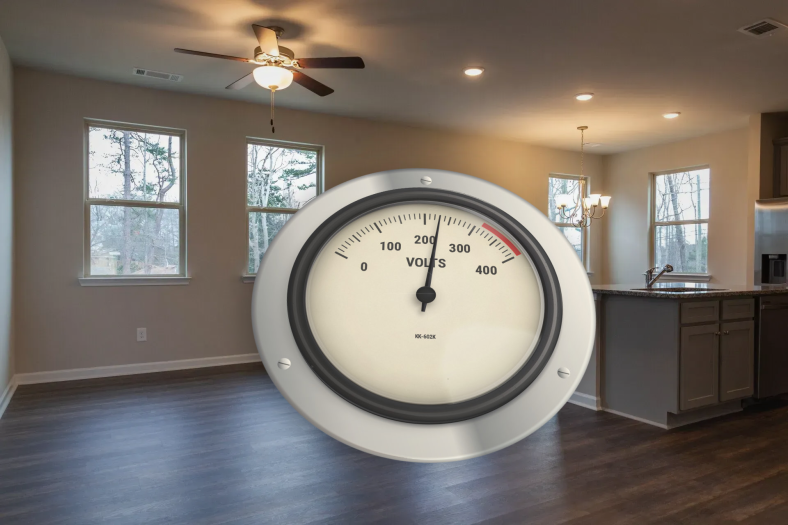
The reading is 230 V
